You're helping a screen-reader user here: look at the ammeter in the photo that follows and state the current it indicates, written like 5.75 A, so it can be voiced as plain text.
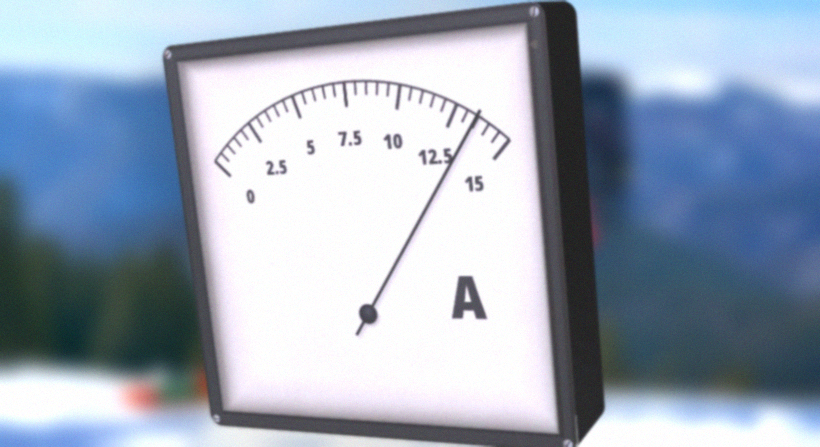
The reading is 13.5 A
